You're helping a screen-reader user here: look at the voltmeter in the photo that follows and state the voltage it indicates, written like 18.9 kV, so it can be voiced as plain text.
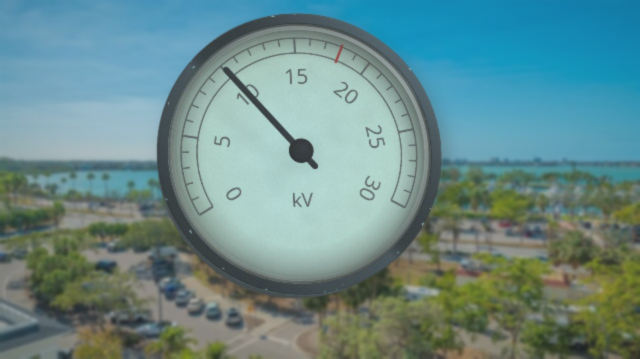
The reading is 10 kV
